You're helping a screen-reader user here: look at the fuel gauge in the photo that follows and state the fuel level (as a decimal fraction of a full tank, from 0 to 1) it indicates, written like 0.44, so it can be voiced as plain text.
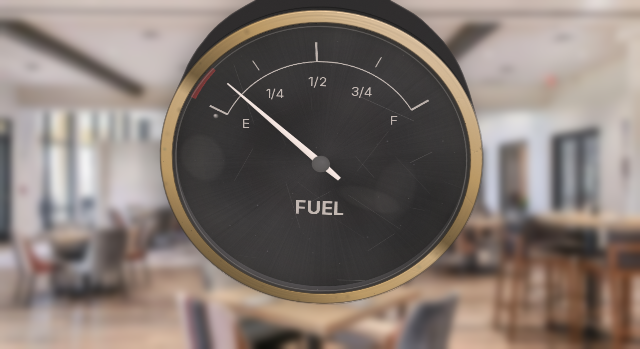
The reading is 0.125
